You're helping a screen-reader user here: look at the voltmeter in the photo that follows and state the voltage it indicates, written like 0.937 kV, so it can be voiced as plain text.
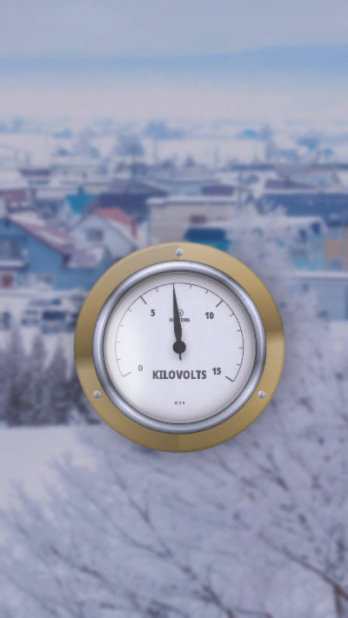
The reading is 7 kV
